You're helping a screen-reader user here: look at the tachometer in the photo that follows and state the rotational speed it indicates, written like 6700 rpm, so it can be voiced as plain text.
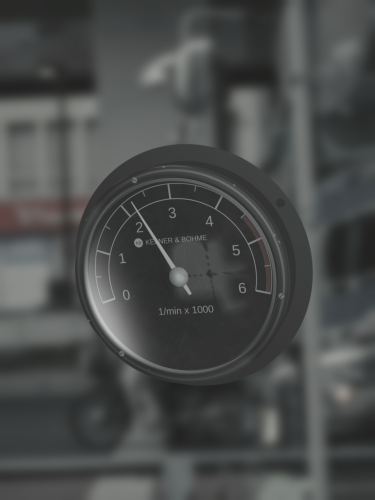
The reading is 2250 rpm
